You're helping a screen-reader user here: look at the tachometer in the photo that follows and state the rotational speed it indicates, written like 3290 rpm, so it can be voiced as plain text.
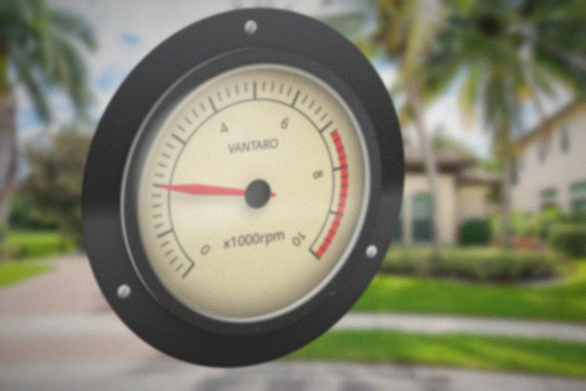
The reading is 2000 rpm
